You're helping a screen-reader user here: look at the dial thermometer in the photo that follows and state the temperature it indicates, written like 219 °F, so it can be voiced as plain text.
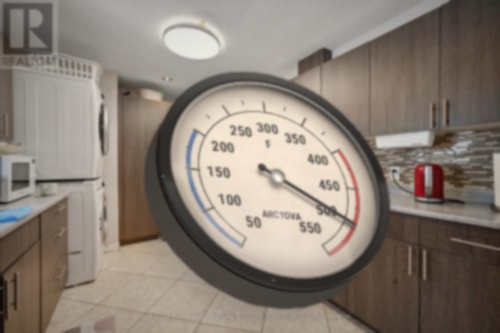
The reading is 500 °F
